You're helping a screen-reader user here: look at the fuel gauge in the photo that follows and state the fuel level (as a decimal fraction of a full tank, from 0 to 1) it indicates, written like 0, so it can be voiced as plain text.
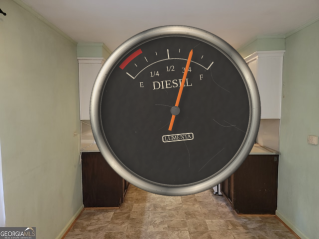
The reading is 0.75
